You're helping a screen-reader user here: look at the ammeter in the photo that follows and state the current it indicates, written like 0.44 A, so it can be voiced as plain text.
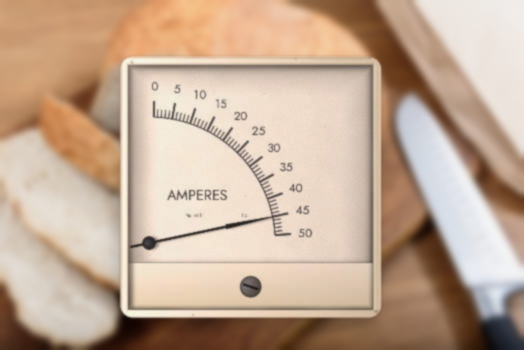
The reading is 45 A
